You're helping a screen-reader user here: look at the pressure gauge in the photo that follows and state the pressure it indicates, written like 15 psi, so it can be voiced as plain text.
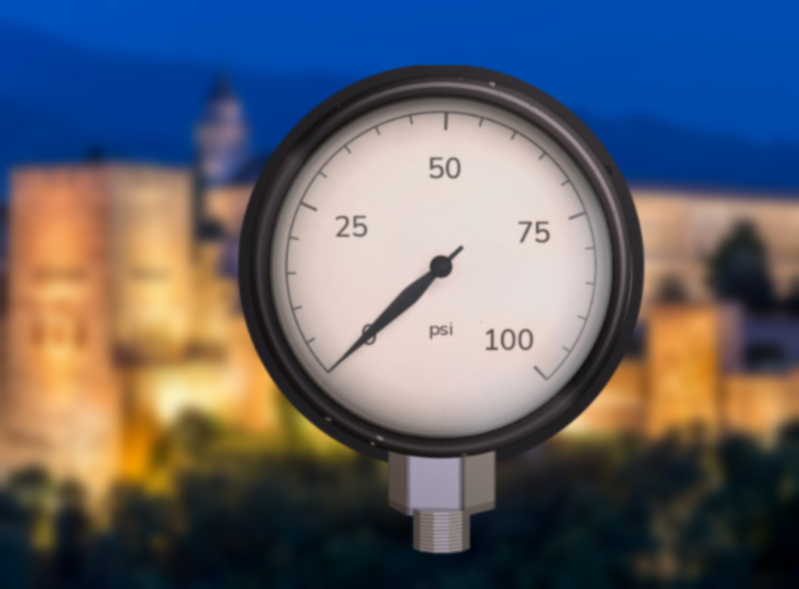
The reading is 0 psi
